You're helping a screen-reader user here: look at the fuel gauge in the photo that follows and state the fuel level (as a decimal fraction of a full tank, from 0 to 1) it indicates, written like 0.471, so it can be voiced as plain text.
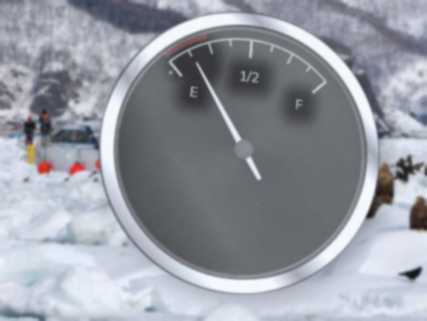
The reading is 0.125
